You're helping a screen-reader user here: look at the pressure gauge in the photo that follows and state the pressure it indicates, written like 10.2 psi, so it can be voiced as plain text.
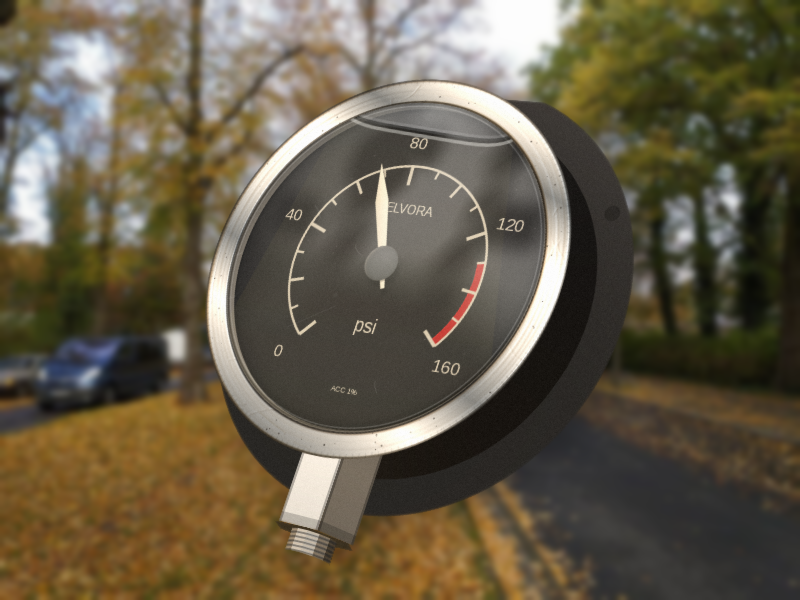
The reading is 70 psi
